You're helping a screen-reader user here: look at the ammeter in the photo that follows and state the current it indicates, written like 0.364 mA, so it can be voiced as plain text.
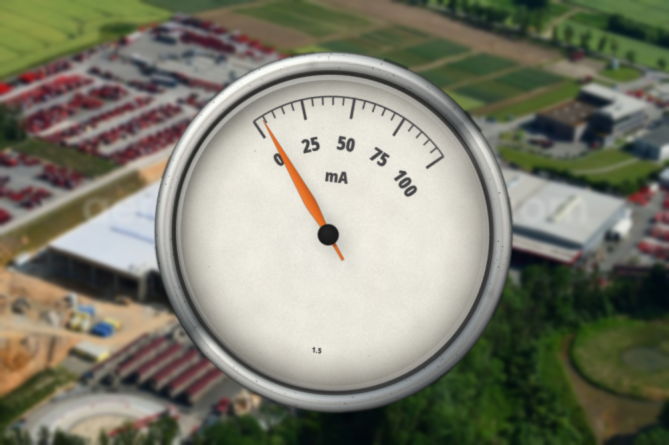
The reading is 5 mA
